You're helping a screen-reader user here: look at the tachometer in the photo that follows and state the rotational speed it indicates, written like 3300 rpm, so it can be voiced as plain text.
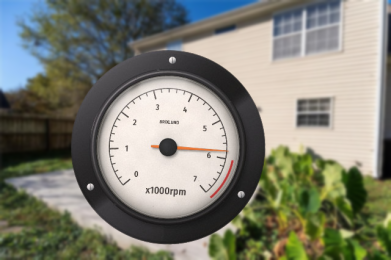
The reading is 5800 rpm
